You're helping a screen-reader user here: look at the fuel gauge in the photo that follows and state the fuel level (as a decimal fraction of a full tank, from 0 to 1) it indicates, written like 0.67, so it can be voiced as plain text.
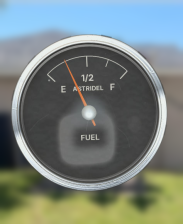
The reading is 0.25
